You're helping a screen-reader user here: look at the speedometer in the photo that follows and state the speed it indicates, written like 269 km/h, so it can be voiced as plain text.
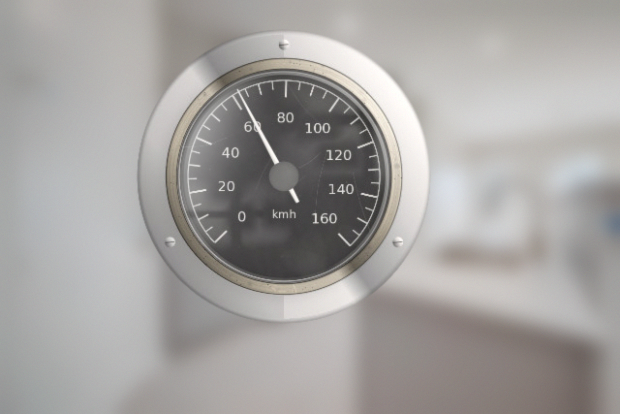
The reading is 62.5 km/h
